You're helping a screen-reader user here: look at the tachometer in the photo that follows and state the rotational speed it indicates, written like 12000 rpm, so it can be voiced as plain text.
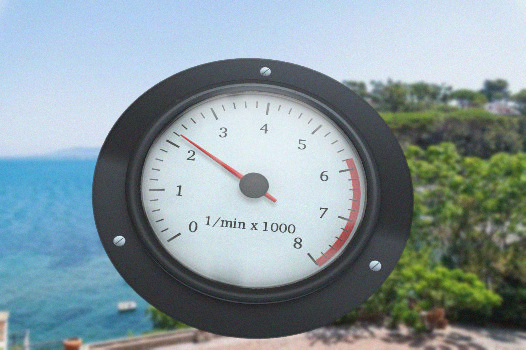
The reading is 2200 rpm
